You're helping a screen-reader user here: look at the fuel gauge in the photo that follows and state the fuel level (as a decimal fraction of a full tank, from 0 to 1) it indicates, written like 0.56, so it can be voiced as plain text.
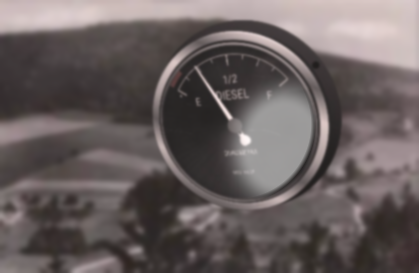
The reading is 0.25
